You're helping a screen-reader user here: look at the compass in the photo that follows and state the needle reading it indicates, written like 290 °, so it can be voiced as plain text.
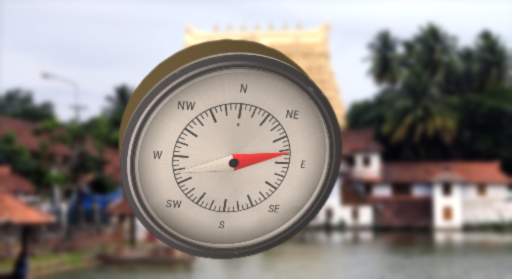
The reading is 75 °
